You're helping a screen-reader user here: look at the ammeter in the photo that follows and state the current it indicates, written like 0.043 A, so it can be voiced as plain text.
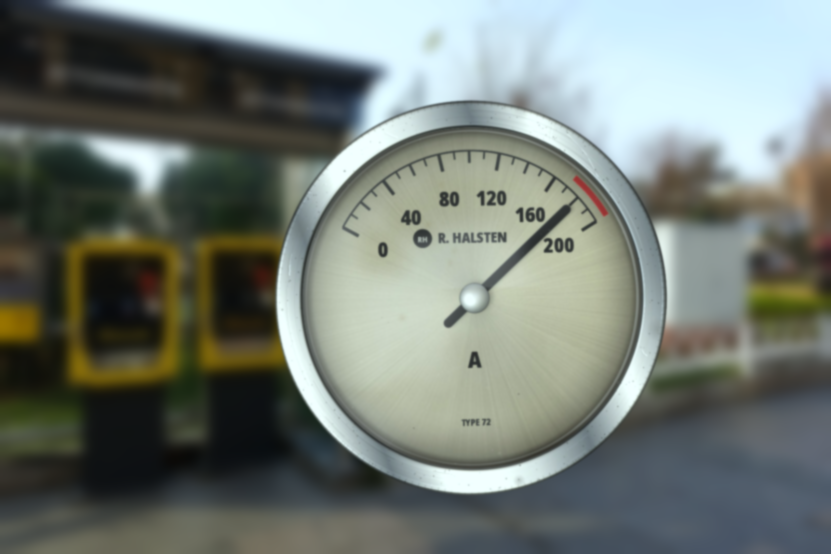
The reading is 180 A
